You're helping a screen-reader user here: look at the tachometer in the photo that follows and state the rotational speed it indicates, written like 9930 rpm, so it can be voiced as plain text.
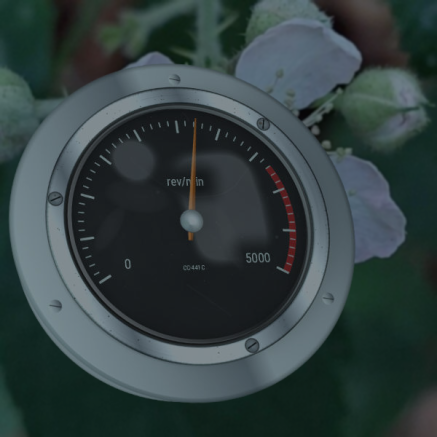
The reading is 2700 rpm
